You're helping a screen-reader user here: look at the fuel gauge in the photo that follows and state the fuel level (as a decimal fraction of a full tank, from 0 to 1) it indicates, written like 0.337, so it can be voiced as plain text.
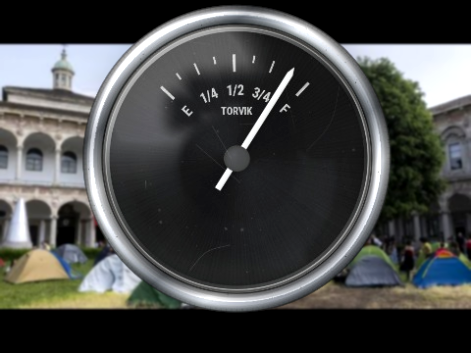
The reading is 0.875
